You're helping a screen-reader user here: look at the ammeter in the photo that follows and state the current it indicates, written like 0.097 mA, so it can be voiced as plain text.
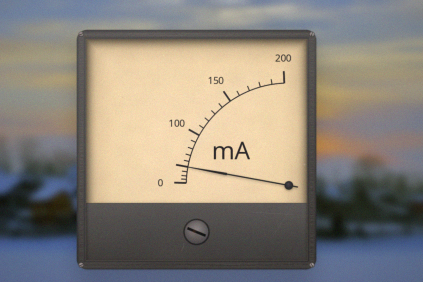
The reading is 50 mA
